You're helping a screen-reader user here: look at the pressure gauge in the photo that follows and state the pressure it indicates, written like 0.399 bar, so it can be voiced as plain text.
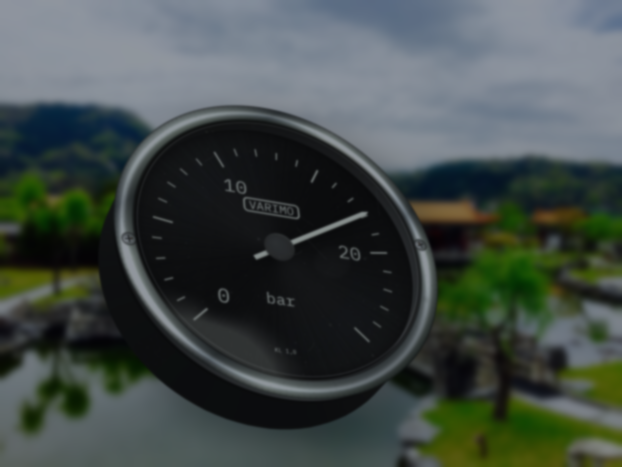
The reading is 18 bar
